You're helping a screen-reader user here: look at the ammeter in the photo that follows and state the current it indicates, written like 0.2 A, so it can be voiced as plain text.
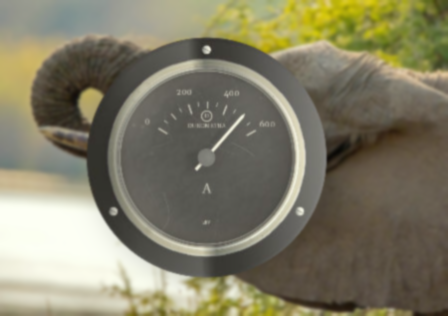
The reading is 500 A
